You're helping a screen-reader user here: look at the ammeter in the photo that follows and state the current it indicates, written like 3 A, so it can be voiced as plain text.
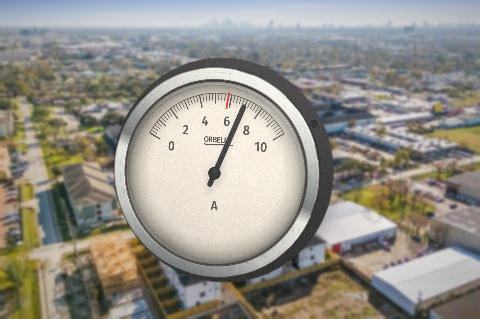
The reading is 7 A
